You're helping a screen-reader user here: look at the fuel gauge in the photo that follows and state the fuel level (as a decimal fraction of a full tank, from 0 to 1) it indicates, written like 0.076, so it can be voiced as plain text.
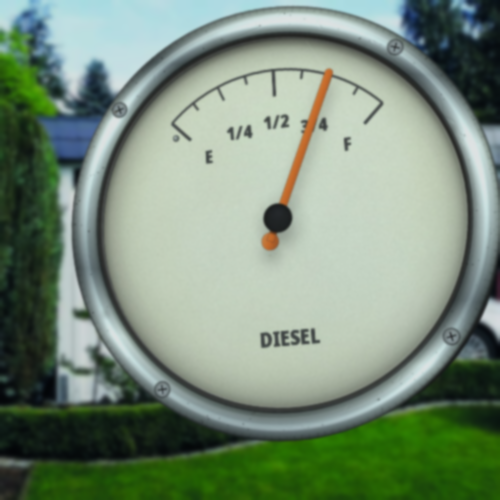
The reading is 0.75
